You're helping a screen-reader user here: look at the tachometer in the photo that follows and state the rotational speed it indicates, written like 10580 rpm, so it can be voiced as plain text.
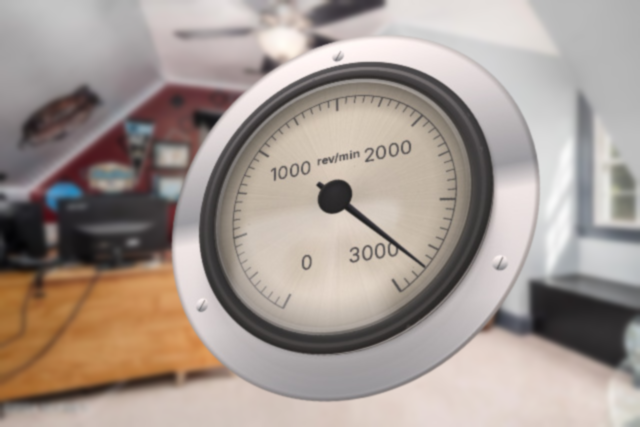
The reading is 2850 rpm
